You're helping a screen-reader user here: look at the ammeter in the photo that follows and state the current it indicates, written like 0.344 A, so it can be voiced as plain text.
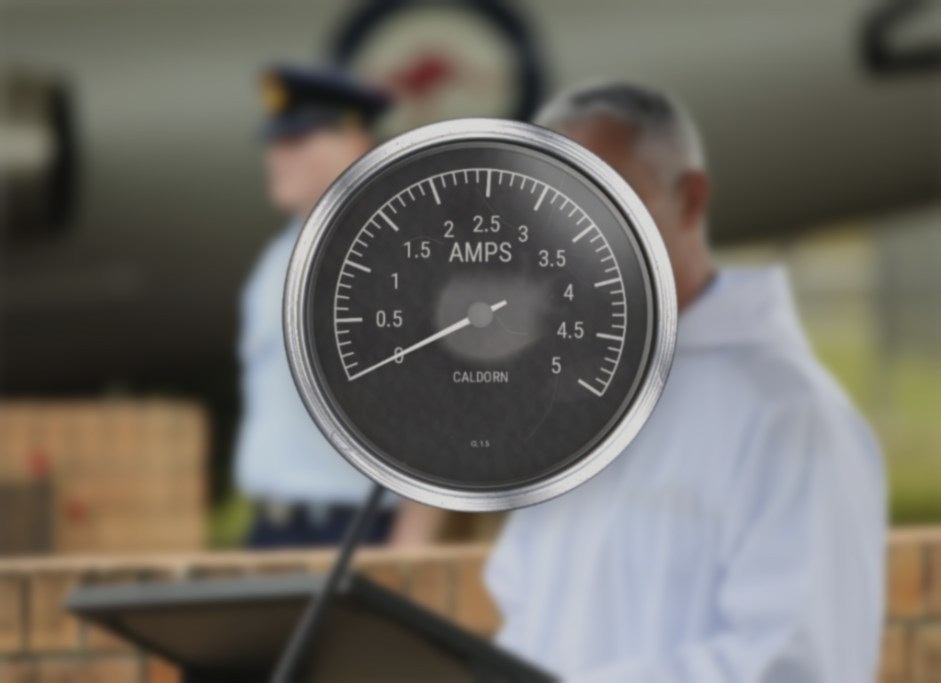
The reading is 0 A
